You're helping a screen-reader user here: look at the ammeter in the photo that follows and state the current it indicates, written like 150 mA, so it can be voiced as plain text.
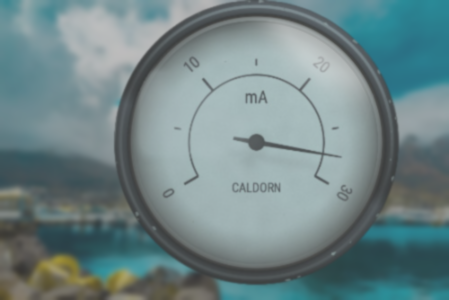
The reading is 27.5 mA
